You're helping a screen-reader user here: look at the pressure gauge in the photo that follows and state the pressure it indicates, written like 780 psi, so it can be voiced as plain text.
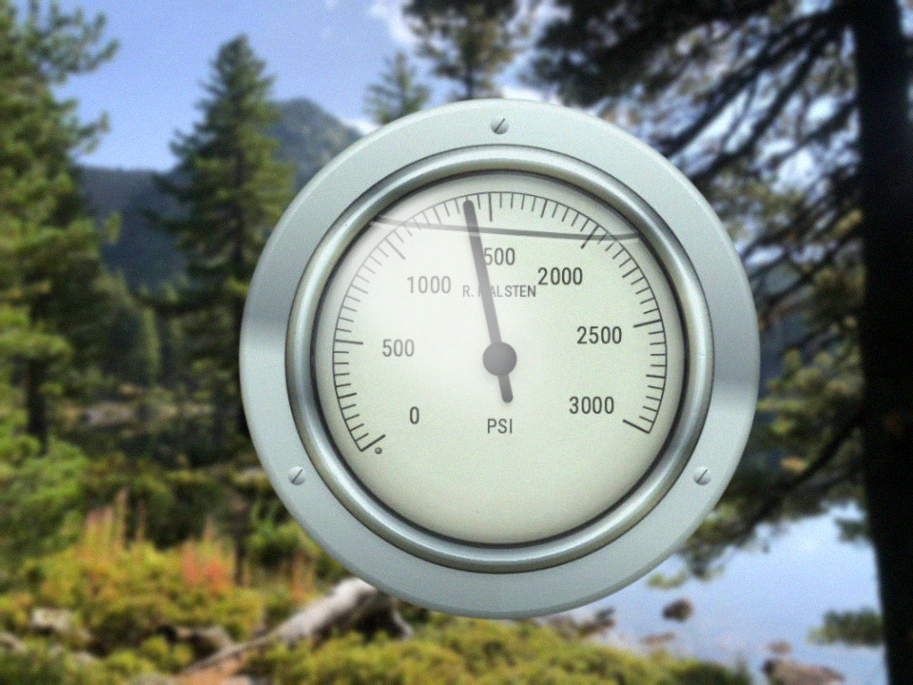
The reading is 1400 psi
